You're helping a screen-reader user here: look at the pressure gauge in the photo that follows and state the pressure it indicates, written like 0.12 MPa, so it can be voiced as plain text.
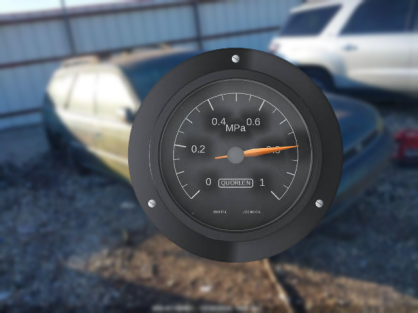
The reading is 0.8 MPa
